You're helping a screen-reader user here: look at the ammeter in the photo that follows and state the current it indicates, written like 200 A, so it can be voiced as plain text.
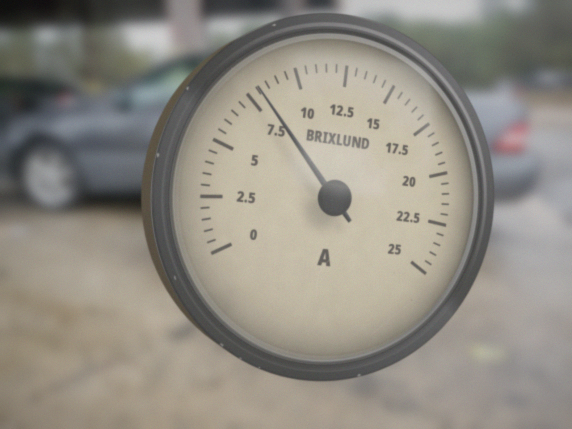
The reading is 8 A
